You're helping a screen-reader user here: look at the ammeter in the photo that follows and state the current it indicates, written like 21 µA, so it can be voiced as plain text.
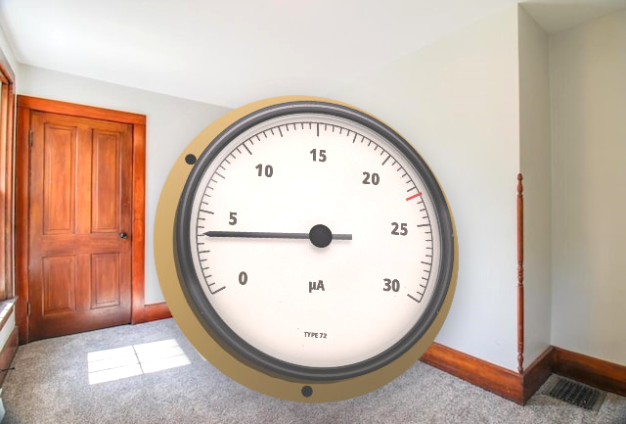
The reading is 3.5 µA
